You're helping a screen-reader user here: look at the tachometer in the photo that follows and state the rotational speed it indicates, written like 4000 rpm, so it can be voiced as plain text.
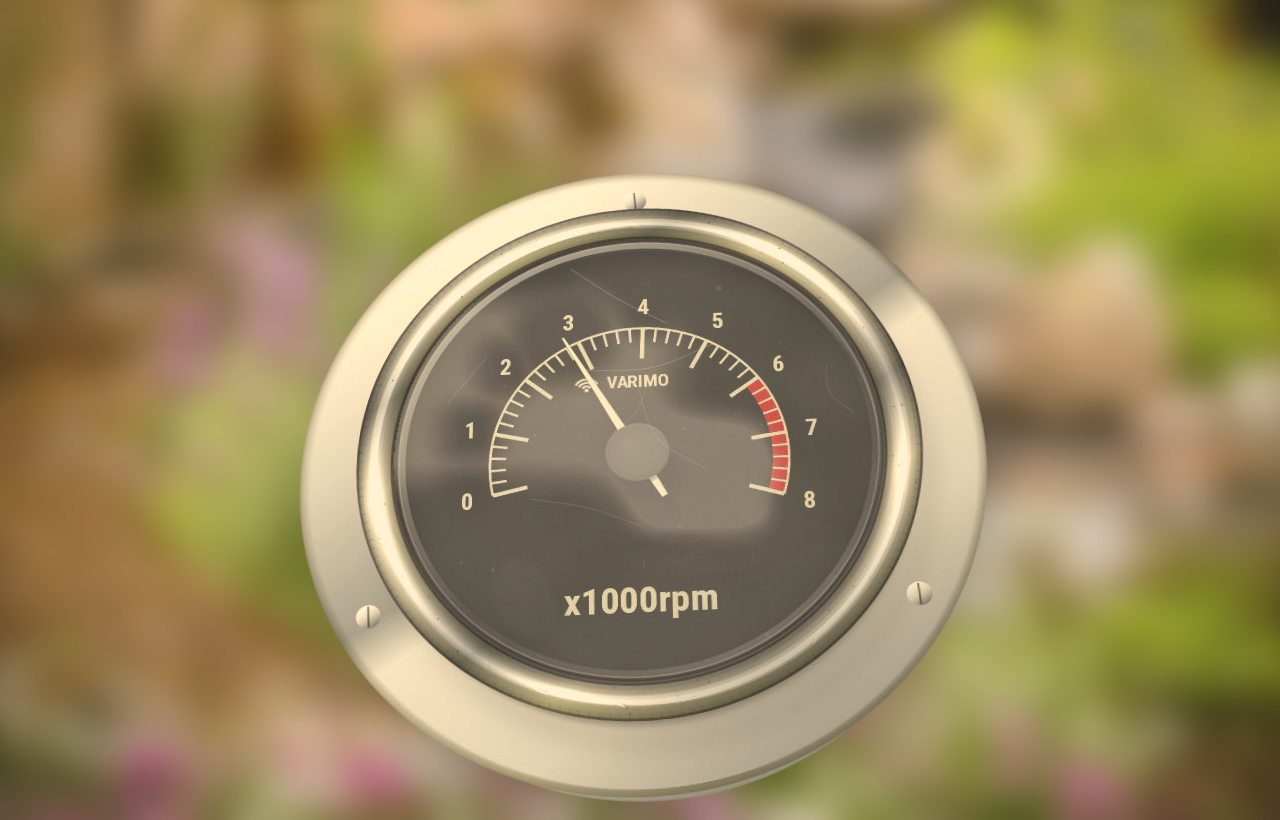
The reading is 2800 rpm
